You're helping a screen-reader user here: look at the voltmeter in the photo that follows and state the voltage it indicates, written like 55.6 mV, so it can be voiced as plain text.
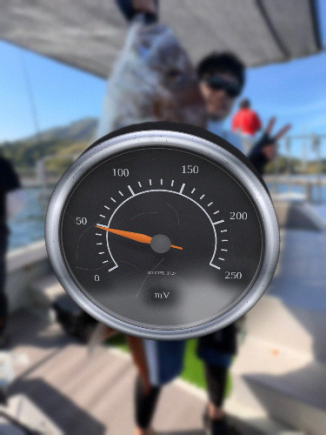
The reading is 50 mV
